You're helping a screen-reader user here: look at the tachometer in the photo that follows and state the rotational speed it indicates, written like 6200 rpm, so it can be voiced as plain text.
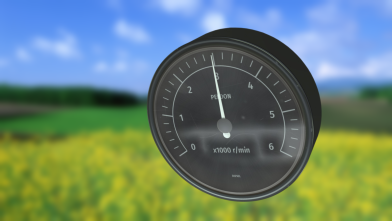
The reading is 3000 rpm
